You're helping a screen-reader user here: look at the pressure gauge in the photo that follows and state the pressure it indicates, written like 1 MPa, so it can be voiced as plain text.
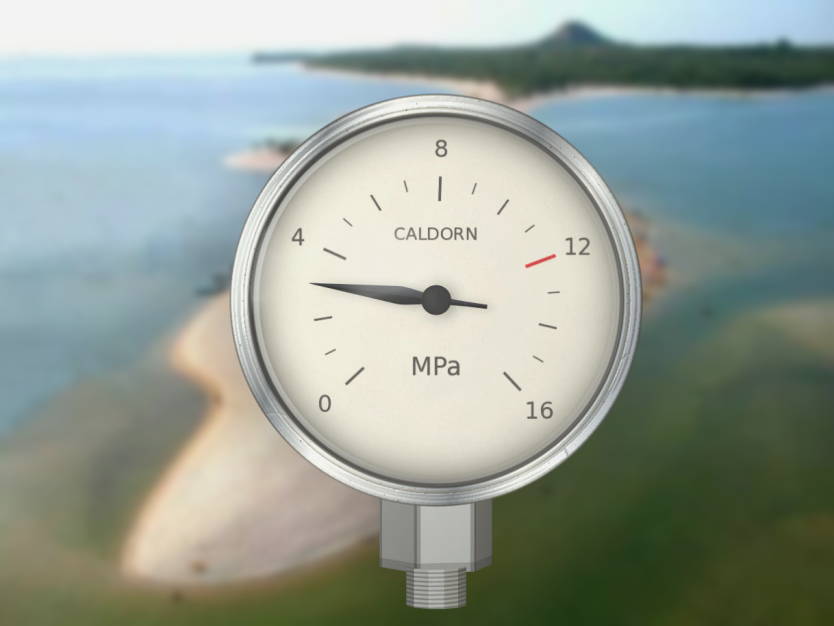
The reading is 3 MPa
